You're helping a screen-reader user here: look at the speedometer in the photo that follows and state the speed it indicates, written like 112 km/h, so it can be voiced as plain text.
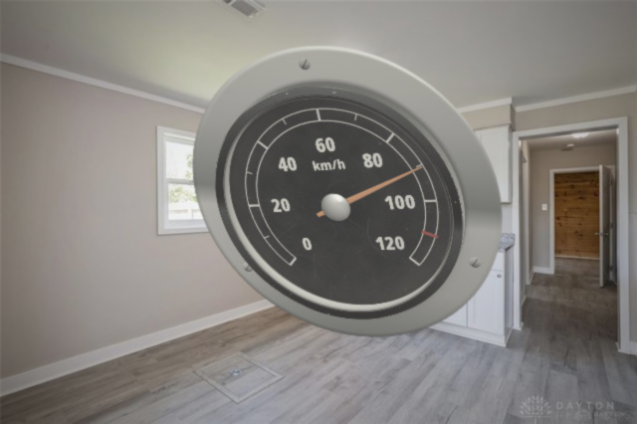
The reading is 90 km/h
